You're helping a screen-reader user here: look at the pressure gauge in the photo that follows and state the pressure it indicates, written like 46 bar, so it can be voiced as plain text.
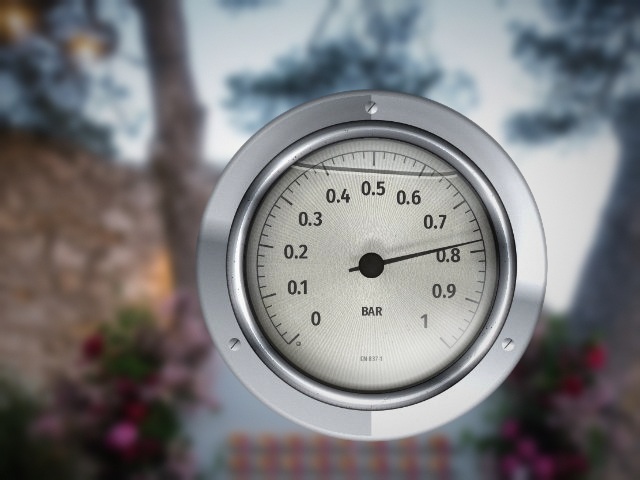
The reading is 0.78 bar
